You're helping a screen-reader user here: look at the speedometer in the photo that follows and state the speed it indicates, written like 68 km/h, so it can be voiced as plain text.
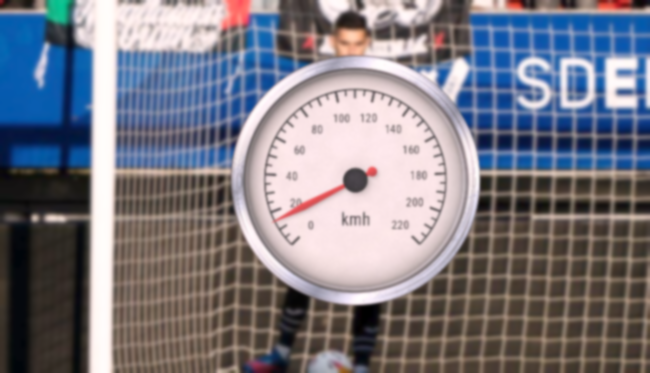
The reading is 15 km/h
